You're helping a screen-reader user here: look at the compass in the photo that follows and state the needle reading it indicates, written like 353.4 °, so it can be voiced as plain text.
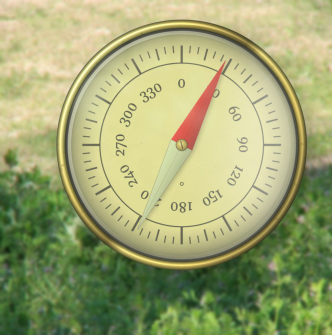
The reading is 27.5 °
